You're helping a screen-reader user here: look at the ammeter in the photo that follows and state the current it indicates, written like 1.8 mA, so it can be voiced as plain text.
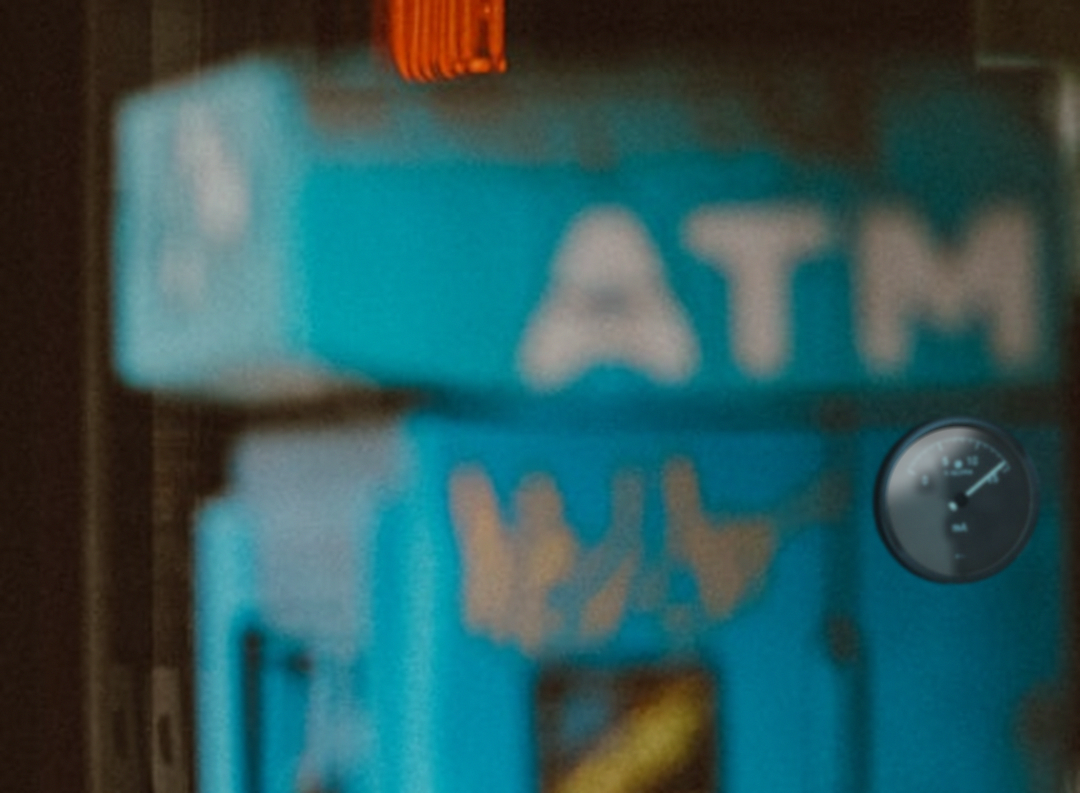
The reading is 14 mA
